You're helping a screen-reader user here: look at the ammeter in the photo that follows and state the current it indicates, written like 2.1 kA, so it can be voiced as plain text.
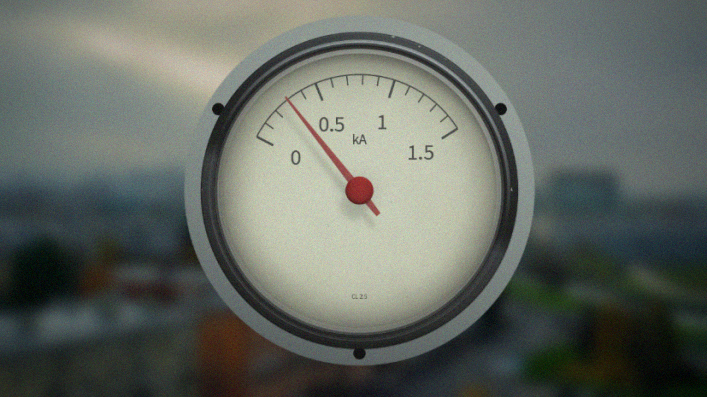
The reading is 0.3 kA
